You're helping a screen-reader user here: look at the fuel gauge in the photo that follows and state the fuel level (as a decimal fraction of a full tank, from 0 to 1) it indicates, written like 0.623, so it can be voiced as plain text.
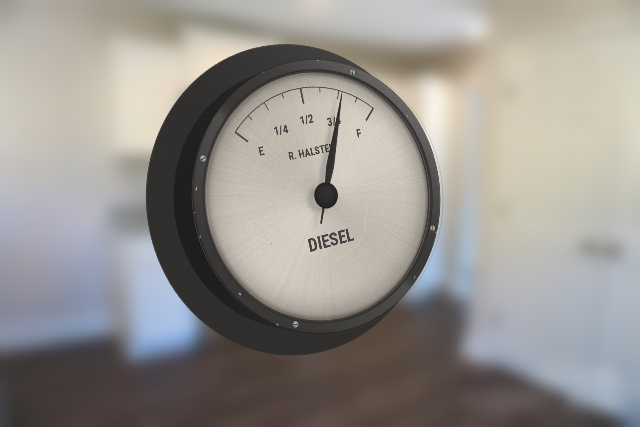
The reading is 0.75
